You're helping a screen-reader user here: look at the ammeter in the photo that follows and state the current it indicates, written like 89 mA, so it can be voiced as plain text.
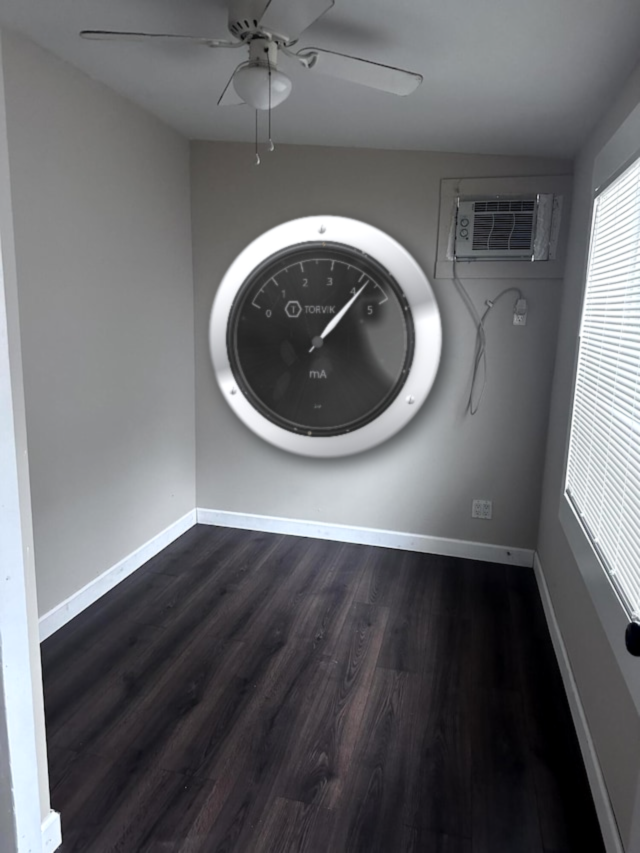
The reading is 4.25 mA
